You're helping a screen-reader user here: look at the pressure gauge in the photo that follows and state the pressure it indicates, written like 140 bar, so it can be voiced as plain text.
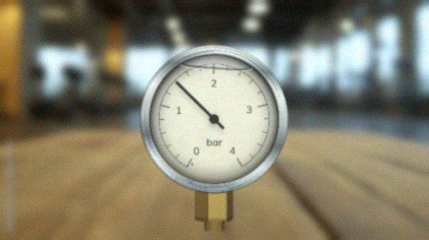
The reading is 1.4 bar
